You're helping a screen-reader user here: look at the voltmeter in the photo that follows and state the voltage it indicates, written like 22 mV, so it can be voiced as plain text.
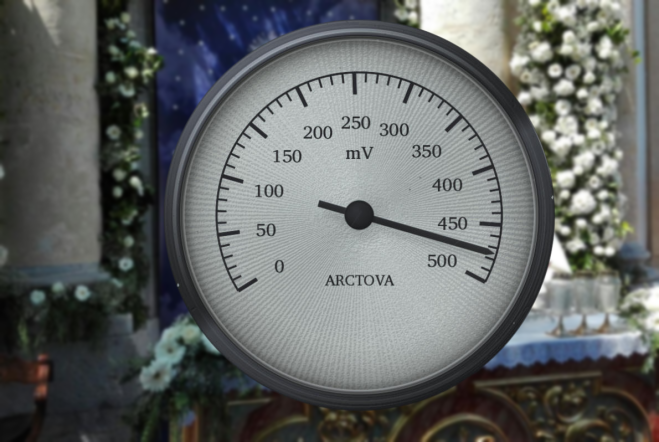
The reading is 475 mV
